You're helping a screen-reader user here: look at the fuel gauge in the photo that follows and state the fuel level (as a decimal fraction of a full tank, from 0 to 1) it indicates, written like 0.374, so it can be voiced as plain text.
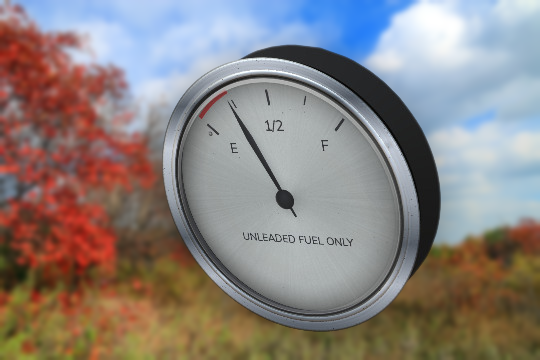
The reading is 0.25
